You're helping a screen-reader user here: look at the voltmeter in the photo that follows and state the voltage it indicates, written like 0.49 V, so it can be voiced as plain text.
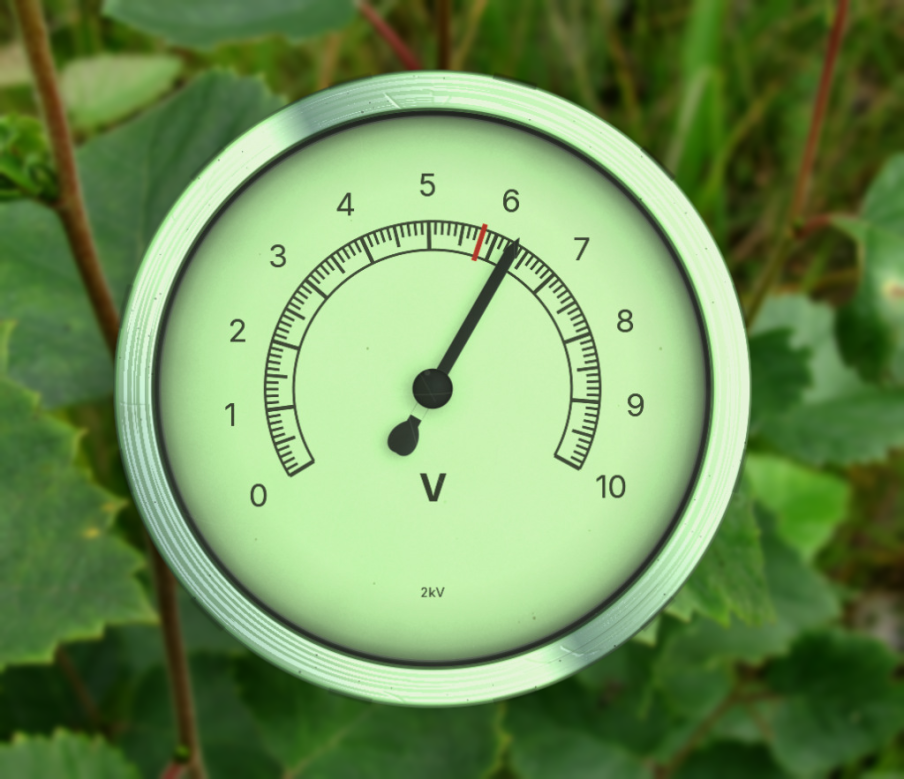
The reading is 6.3 V
